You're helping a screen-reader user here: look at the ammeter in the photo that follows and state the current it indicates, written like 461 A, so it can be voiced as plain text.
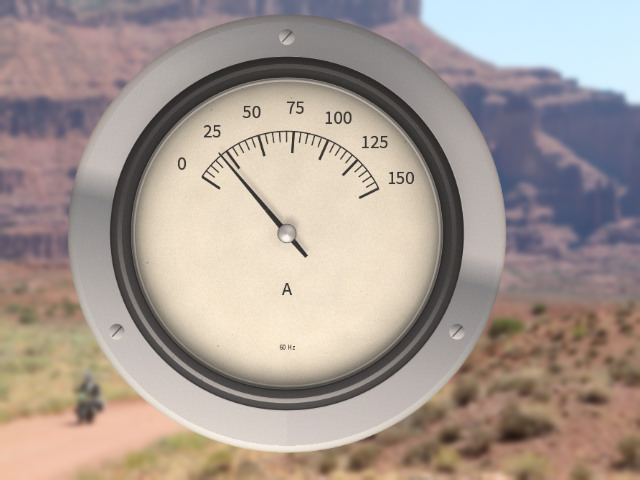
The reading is 20 A
